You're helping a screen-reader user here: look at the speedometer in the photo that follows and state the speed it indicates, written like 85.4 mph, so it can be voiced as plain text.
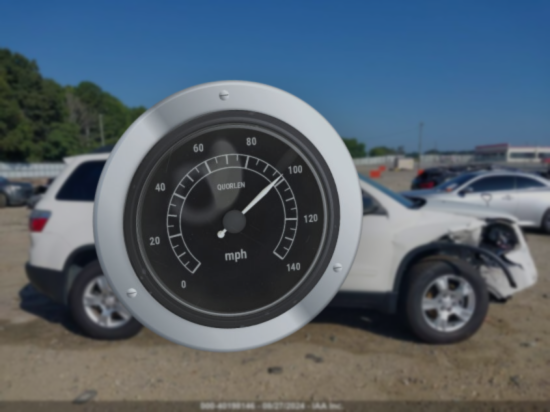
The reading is 97.5 mph
